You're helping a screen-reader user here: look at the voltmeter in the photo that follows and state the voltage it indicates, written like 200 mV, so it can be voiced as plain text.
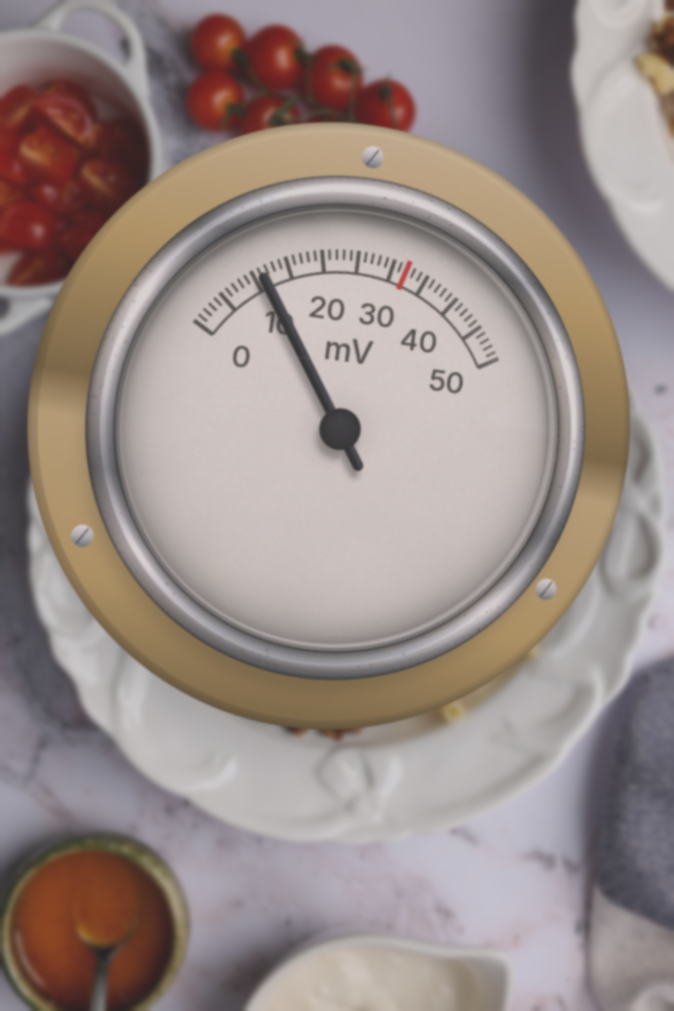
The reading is 11 mV
